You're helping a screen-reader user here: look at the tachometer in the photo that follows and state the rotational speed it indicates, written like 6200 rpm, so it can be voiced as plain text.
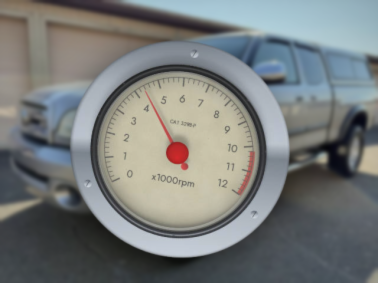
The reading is 4400 rpm
